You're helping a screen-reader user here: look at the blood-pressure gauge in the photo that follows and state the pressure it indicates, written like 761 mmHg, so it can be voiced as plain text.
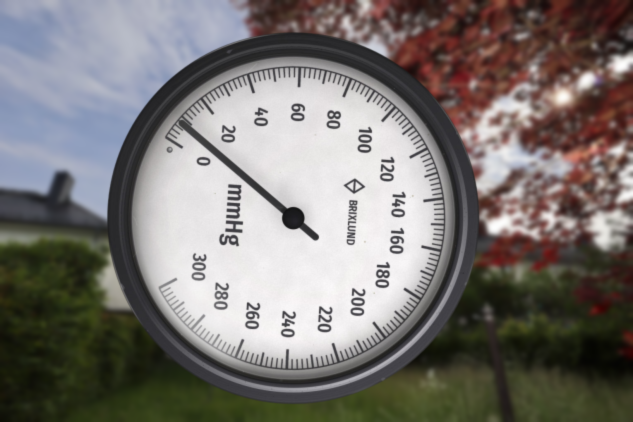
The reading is 8 mmHg
